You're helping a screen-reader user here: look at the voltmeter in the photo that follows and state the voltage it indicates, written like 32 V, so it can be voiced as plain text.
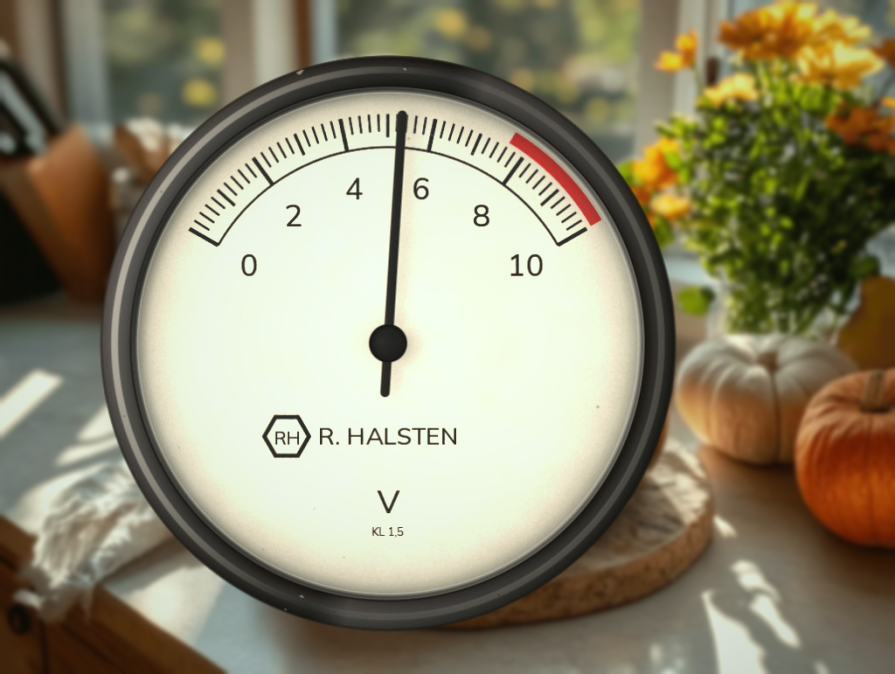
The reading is 5.3 V
